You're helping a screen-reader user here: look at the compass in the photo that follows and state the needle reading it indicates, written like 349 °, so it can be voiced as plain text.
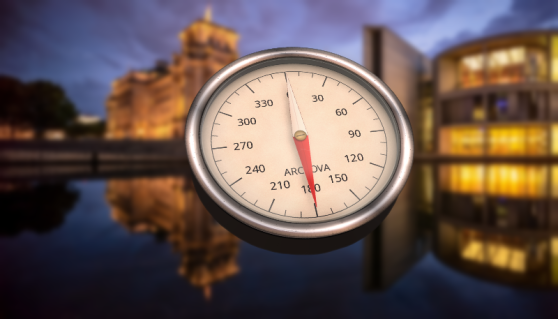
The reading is 180 °
